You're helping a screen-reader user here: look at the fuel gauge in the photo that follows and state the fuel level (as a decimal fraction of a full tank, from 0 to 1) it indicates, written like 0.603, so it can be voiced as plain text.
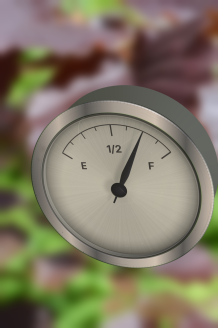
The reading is 0.75
